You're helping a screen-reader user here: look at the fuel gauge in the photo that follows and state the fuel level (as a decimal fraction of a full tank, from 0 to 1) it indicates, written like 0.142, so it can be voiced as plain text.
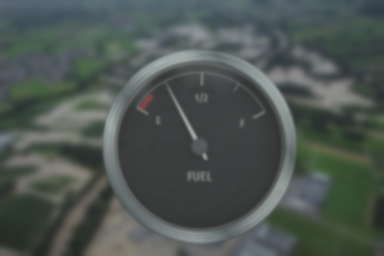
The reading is 0.25
